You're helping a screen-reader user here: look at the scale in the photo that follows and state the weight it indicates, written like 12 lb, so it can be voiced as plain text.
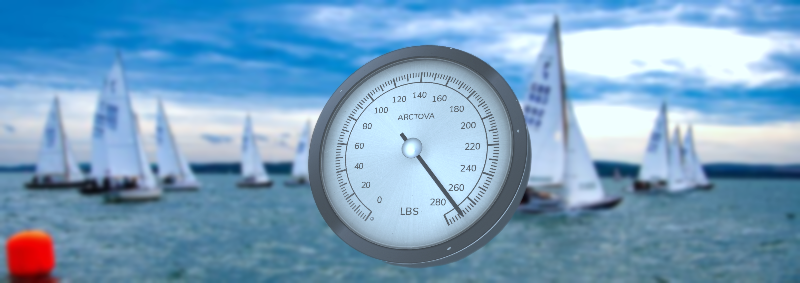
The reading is 270 lb
